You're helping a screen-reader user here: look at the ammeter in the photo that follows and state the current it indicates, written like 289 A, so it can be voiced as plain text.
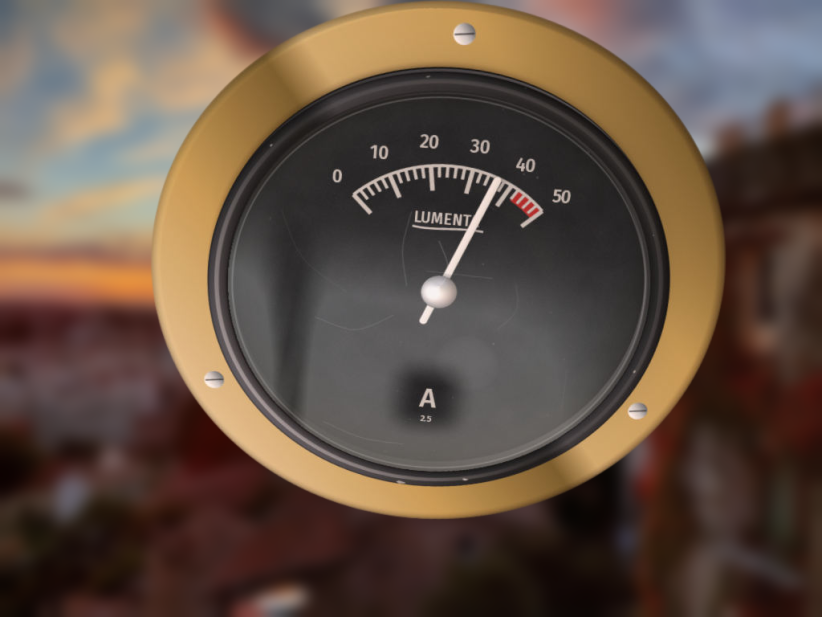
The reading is 36 A
